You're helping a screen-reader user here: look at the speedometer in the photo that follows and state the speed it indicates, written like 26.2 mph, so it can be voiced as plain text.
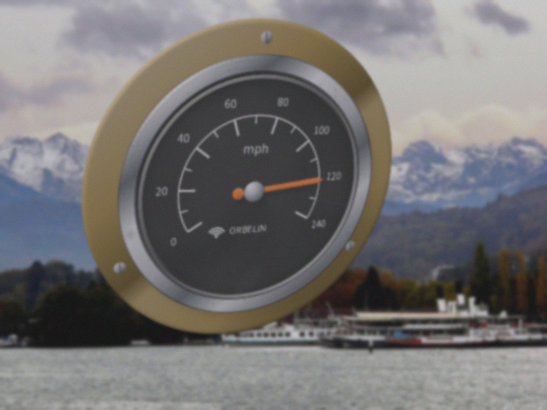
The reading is 120 mph
